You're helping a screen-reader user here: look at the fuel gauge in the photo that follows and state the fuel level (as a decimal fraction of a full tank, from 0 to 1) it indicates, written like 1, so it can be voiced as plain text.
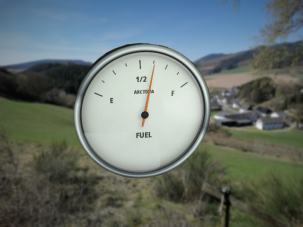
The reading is 0.625
